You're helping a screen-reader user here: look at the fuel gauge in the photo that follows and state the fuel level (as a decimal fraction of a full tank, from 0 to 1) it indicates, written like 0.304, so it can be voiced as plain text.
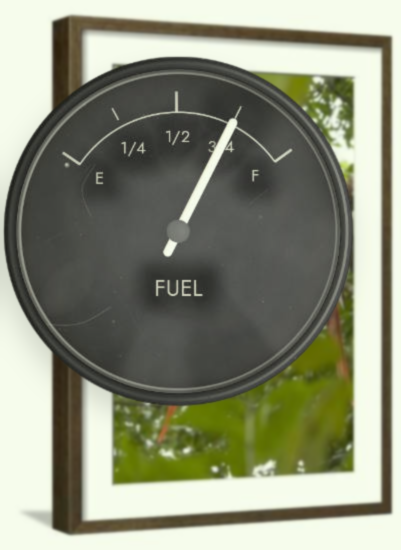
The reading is 0.75
